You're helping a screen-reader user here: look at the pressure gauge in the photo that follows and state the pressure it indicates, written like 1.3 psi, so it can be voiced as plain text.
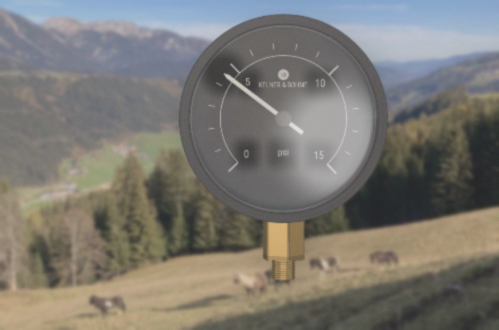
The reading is 4.5 psi
